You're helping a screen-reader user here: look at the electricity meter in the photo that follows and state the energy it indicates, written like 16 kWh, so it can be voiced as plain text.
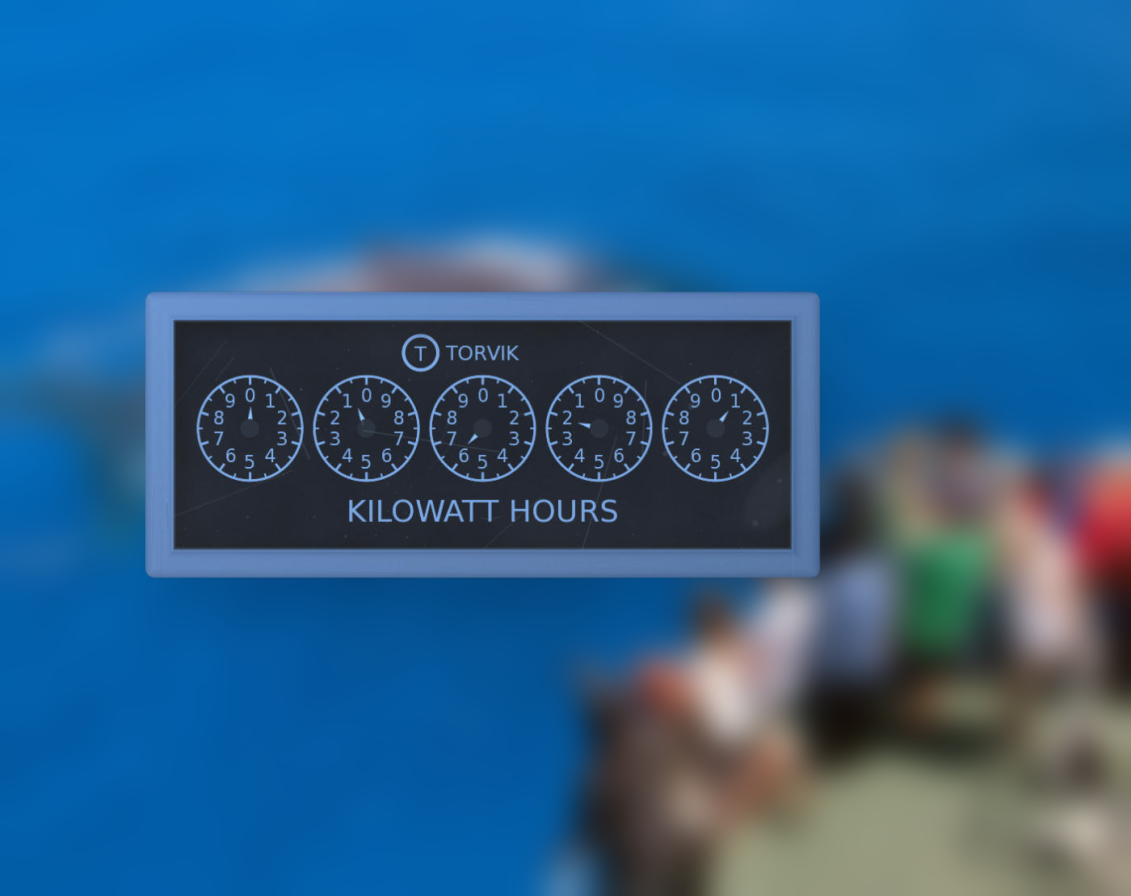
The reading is 621 kWh
